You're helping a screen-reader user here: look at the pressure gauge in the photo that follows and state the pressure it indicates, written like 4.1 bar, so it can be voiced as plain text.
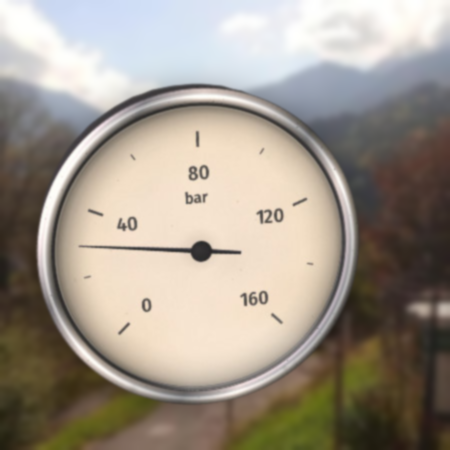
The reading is 30 bar
